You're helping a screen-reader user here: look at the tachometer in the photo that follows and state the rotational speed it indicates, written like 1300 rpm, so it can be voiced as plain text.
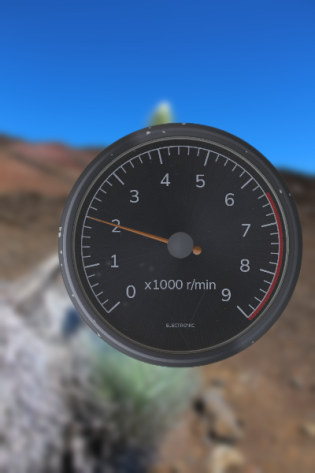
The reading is 2000 rpm
